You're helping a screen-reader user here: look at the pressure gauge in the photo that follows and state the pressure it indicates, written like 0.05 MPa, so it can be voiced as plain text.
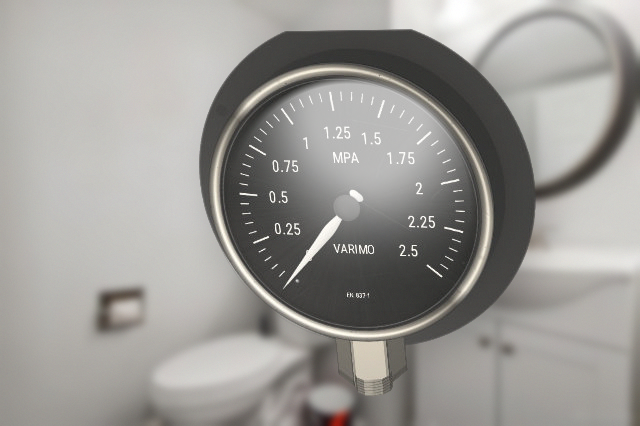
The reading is 0 MPa
